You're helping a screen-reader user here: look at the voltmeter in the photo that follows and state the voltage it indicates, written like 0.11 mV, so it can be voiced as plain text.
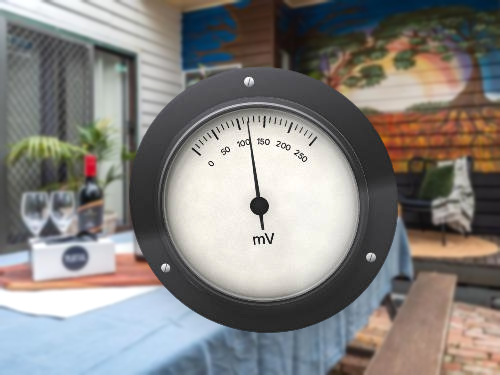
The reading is 120 mV
